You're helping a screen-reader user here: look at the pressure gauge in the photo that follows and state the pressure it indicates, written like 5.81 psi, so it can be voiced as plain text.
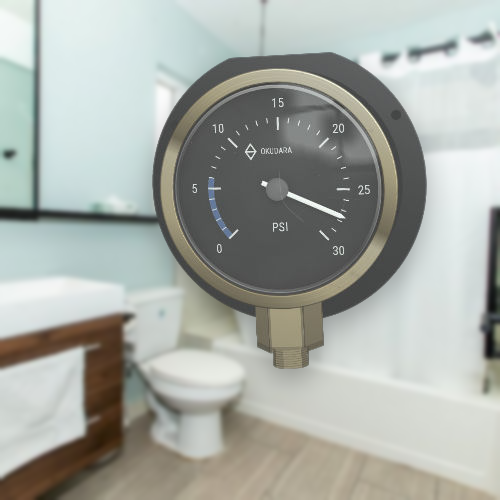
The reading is 27.5 psi
